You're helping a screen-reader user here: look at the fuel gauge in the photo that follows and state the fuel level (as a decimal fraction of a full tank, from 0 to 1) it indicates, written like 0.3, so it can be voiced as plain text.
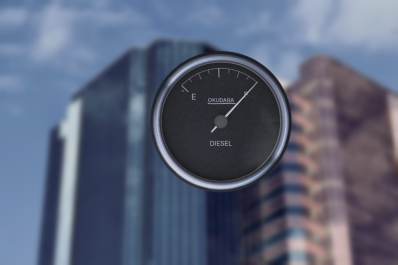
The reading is 1
